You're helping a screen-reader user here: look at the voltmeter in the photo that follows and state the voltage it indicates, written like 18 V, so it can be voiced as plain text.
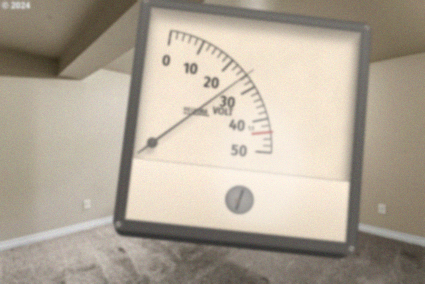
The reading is 26 V
